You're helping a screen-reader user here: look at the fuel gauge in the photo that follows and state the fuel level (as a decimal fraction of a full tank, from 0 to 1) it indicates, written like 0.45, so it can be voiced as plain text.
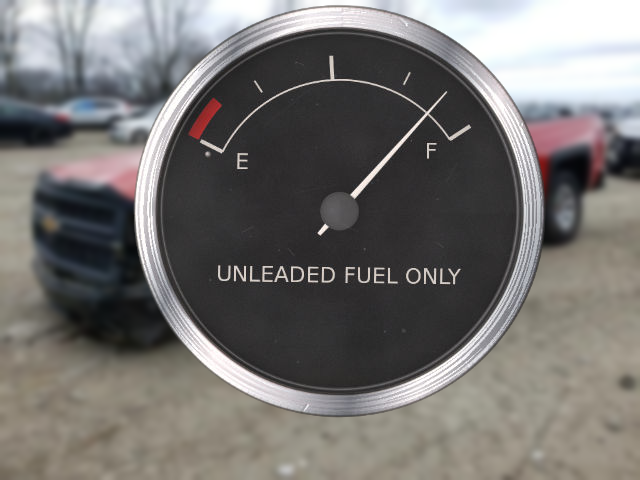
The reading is 0.875
